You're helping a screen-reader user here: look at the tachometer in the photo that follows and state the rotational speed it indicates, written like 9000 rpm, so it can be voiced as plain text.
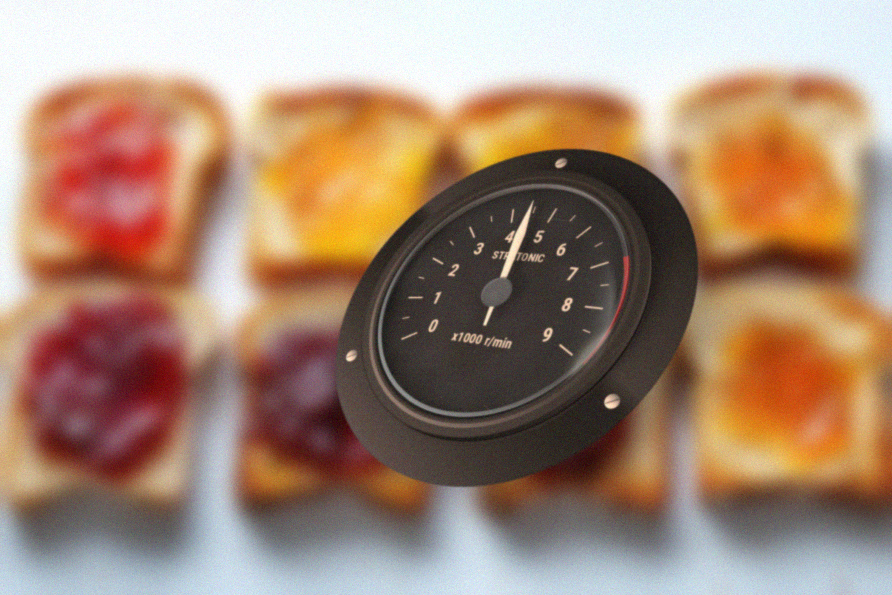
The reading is 4500 rpm
